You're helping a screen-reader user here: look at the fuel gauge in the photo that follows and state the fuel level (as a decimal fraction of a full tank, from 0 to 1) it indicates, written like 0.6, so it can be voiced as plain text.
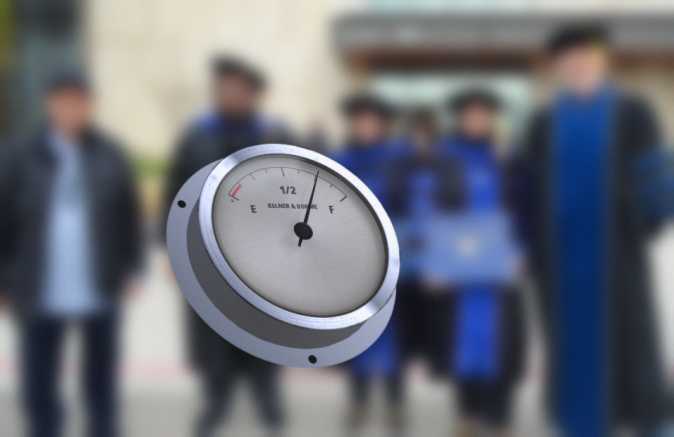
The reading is 0.75
